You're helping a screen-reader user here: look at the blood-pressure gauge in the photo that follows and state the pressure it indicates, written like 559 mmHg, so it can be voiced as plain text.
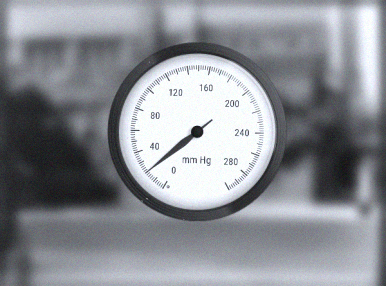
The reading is 20 mmHg
